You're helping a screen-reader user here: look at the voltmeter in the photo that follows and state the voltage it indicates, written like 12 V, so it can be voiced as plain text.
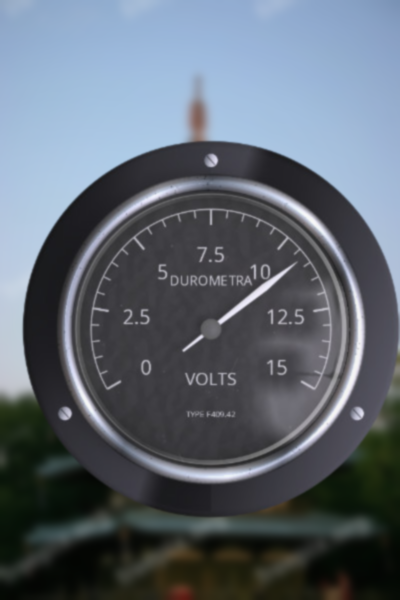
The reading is 10.75 V
